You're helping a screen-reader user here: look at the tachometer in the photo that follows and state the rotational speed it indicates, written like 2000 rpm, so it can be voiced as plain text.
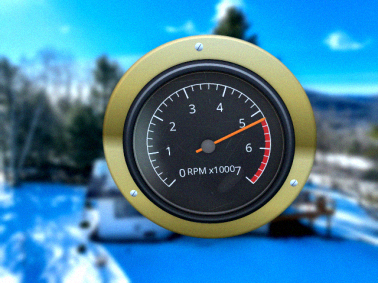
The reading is 5200 rpm
